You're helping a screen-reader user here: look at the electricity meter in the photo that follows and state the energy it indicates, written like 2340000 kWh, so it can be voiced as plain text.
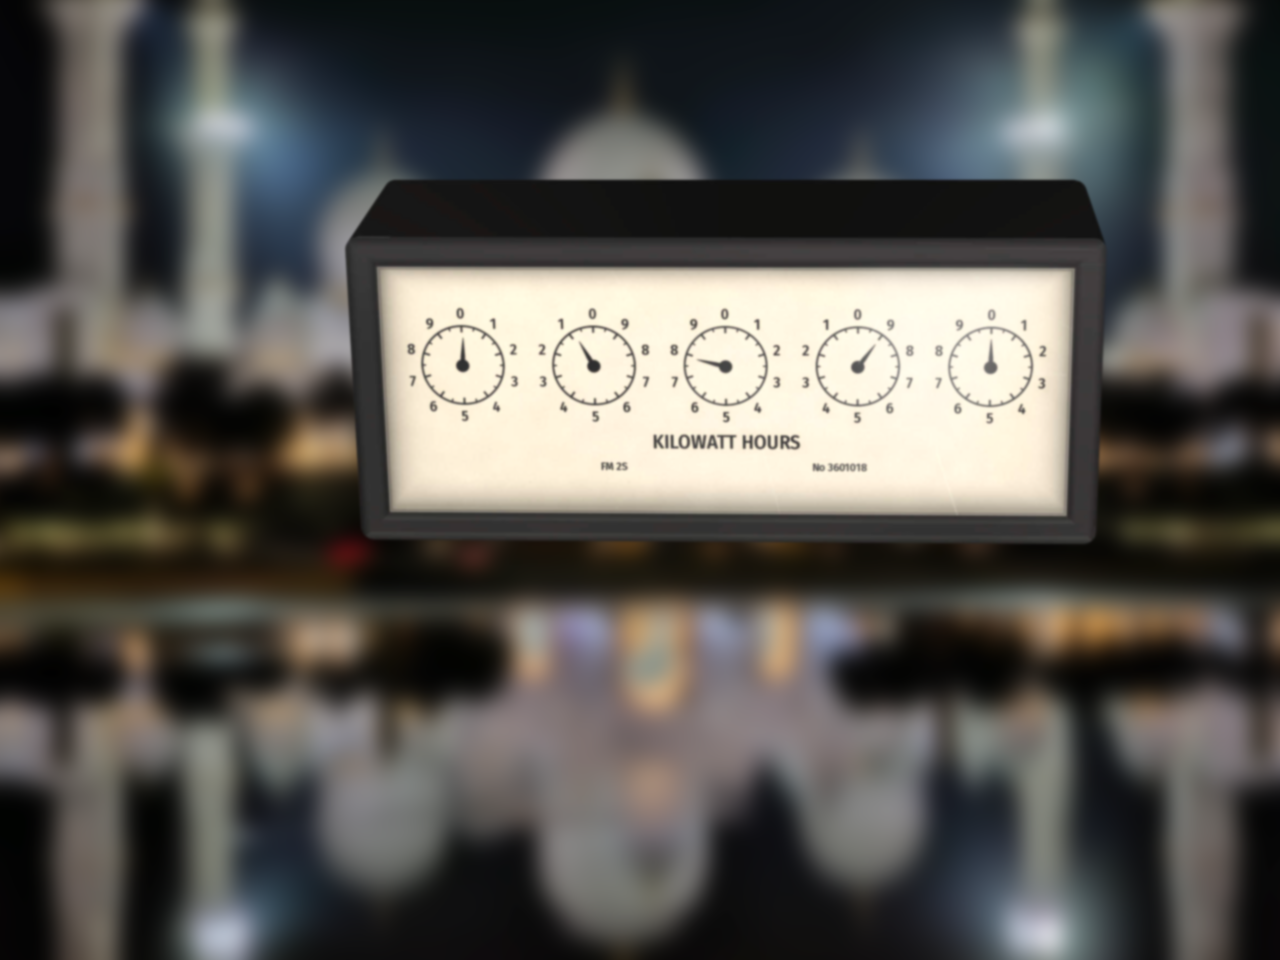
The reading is 790 kWh
